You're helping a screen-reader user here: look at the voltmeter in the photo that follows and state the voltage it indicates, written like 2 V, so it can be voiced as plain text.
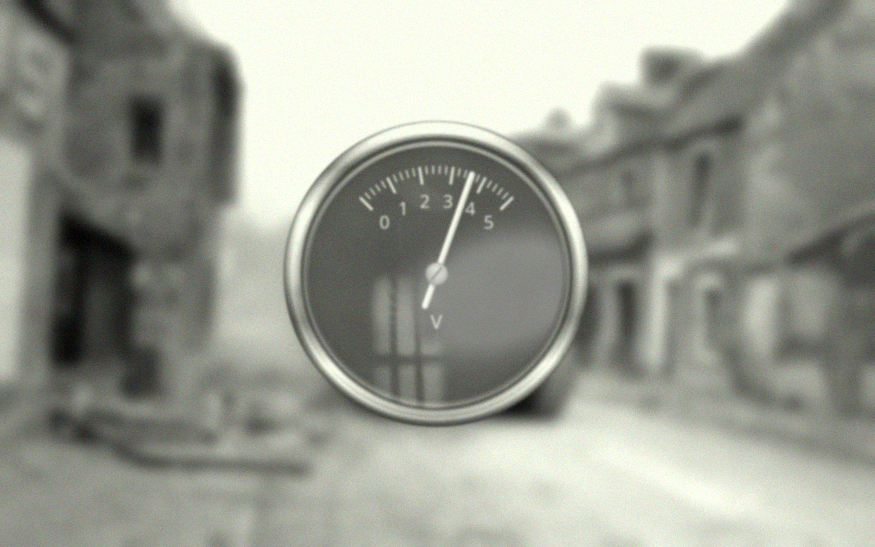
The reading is 3.6 V
